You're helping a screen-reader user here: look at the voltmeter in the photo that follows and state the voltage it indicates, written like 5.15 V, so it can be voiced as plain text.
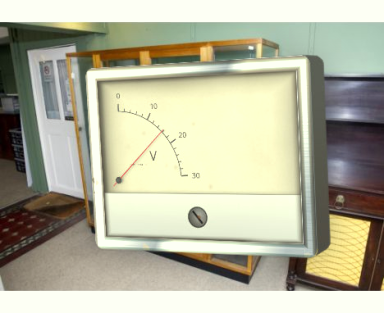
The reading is 16 V
